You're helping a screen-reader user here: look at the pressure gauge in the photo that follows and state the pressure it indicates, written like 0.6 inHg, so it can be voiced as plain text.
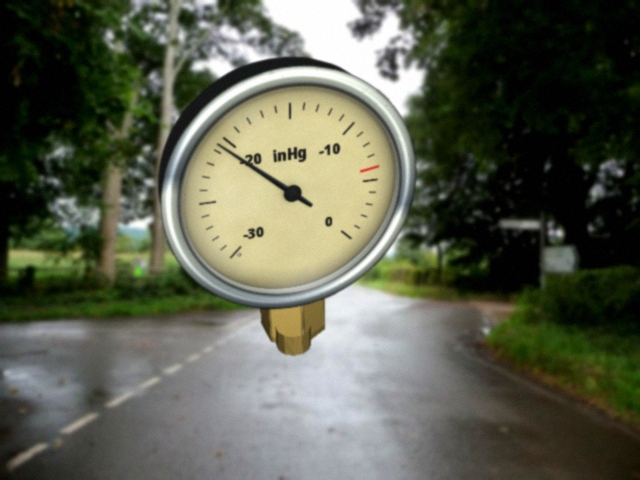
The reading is -20.5 inHg
